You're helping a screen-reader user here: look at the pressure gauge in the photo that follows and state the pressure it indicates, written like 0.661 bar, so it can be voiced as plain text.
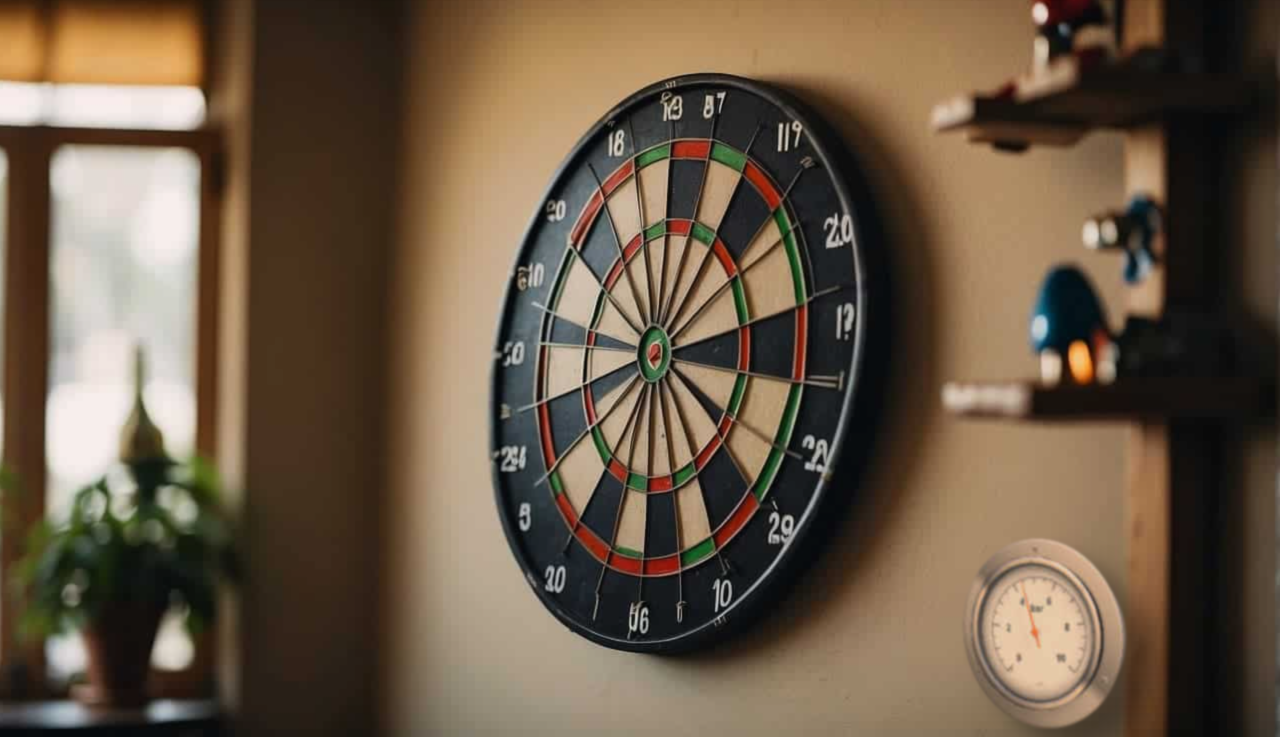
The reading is 4.5 bar
